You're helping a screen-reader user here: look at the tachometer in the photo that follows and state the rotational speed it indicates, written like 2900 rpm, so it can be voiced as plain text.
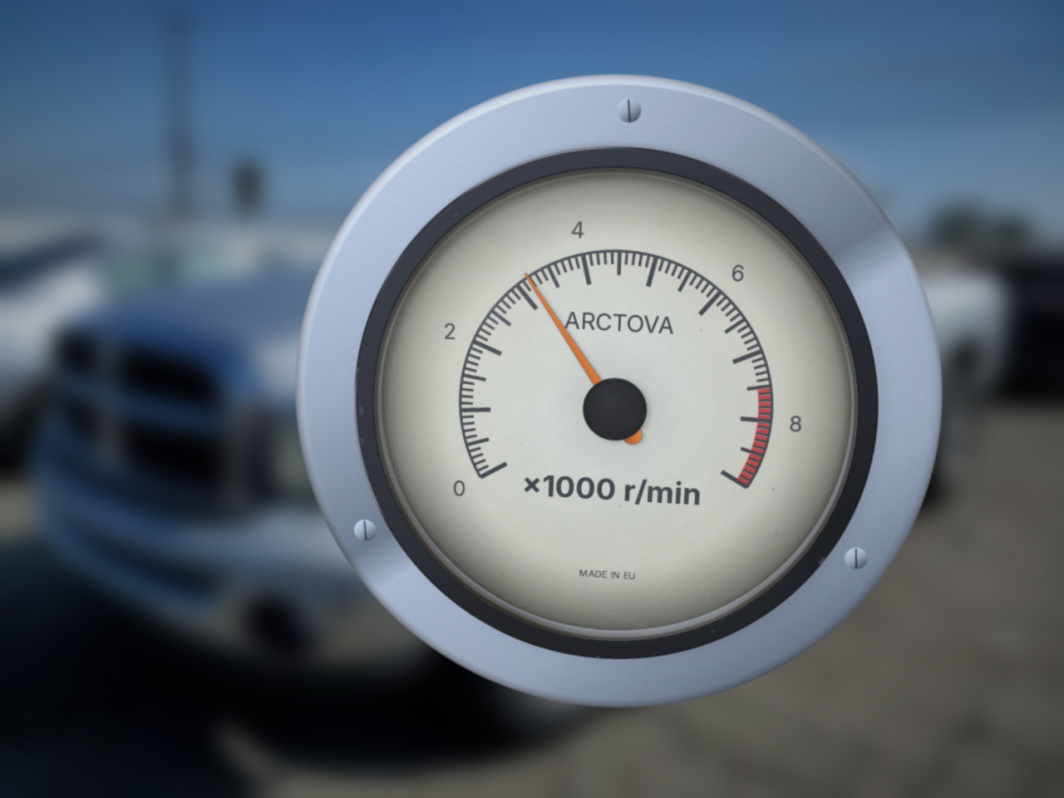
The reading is 3200 rpm
